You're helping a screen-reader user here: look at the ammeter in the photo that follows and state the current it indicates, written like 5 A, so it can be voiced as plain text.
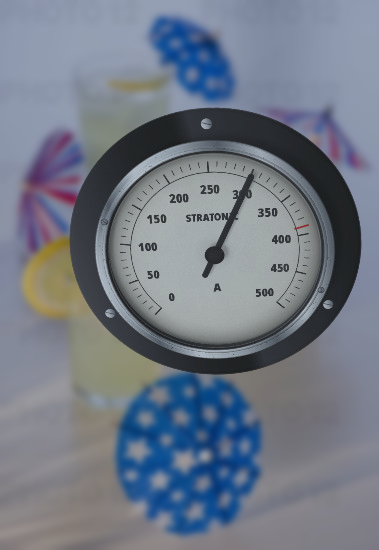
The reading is 300 A
